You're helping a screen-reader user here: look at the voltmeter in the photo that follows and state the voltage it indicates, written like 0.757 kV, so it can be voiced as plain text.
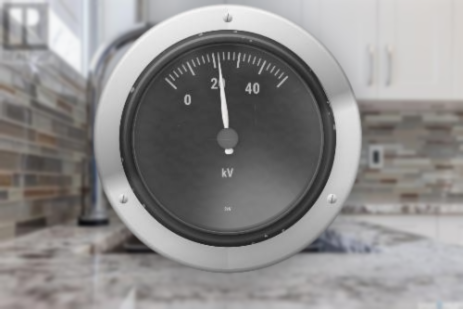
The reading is 22 kV
